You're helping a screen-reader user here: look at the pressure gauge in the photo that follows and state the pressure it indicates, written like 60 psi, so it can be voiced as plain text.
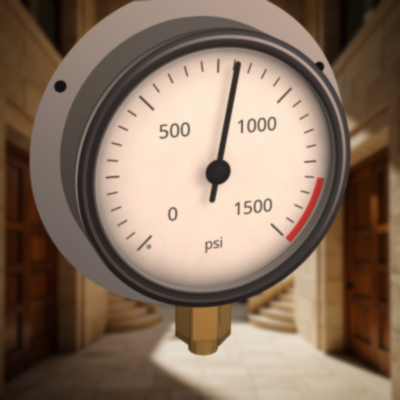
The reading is 800 psi
